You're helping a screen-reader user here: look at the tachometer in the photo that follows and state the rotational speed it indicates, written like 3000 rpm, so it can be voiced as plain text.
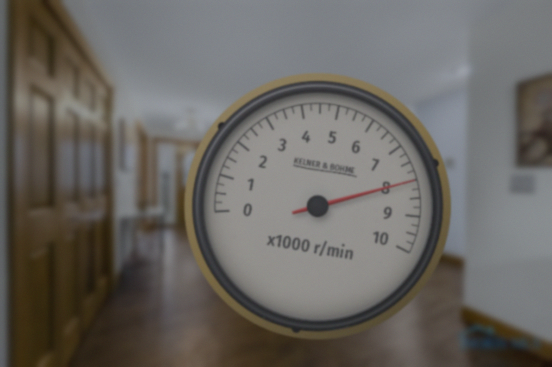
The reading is 8000 rpm
